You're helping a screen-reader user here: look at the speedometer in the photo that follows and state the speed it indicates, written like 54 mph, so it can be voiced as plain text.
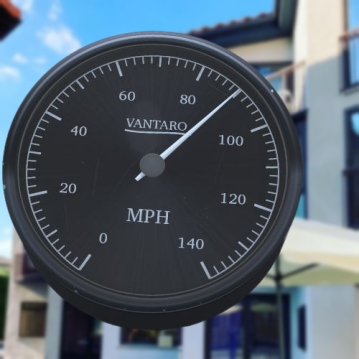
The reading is 90 mph
